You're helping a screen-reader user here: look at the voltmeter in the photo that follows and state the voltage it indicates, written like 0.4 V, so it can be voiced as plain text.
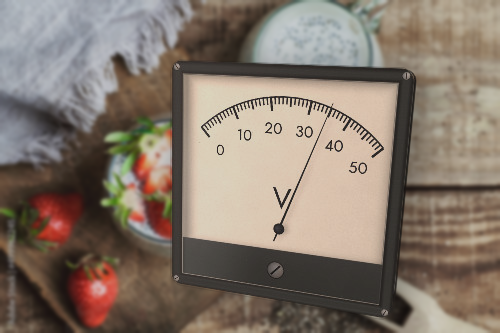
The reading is 35 V
